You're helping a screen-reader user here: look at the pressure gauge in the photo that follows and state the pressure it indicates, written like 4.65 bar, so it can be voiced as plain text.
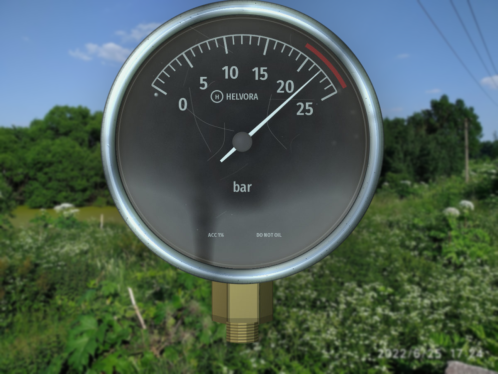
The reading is 22 bar
